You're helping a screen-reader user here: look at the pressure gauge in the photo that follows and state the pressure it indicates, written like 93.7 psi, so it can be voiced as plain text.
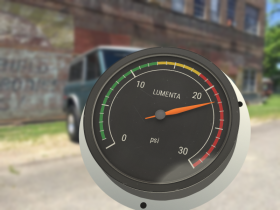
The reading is 22 psi
